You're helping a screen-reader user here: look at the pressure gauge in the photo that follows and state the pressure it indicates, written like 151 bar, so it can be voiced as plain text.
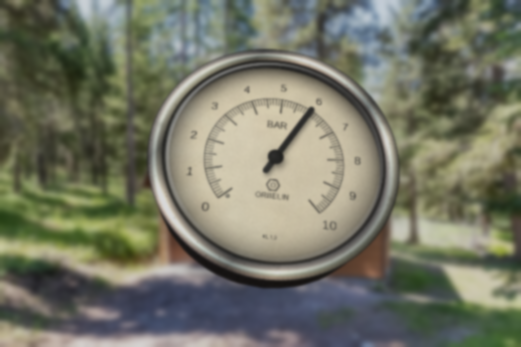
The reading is 6 bar
